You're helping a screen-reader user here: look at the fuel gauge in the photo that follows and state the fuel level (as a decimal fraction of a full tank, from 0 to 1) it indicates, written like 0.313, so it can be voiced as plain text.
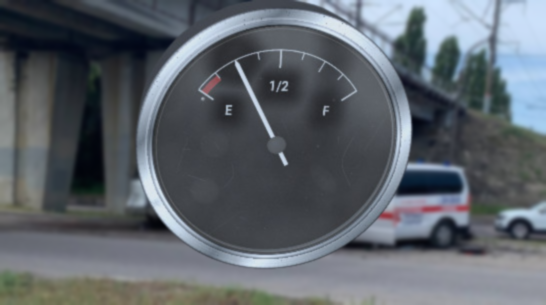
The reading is 0.25
